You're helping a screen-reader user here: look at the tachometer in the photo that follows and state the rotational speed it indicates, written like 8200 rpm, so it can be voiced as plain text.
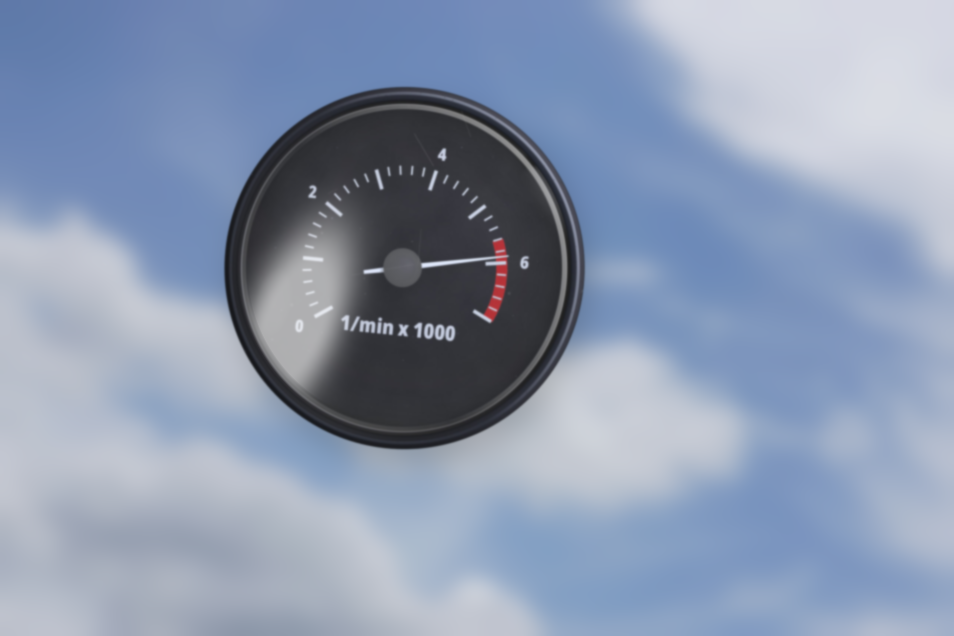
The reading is 5900 rpm
